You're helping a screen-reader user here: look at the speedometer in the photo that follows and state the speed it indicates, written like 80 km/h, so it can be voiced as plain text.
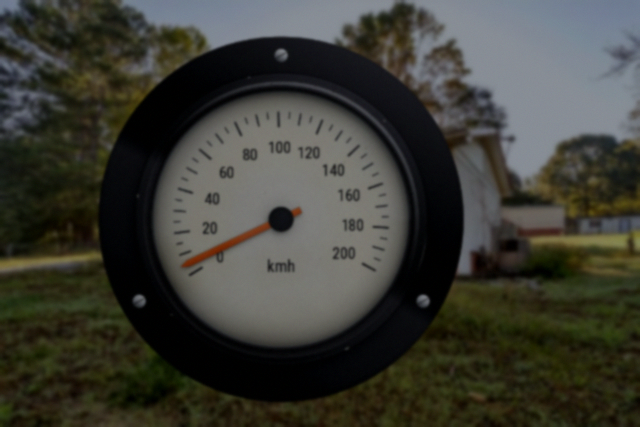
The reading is 5 km/h
